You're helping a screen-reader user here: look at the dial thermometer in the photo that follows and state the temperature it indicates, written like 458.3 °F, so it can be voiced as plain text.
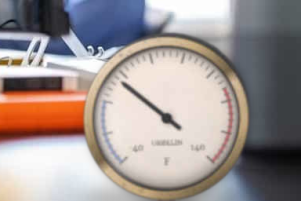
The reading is 16 °F
